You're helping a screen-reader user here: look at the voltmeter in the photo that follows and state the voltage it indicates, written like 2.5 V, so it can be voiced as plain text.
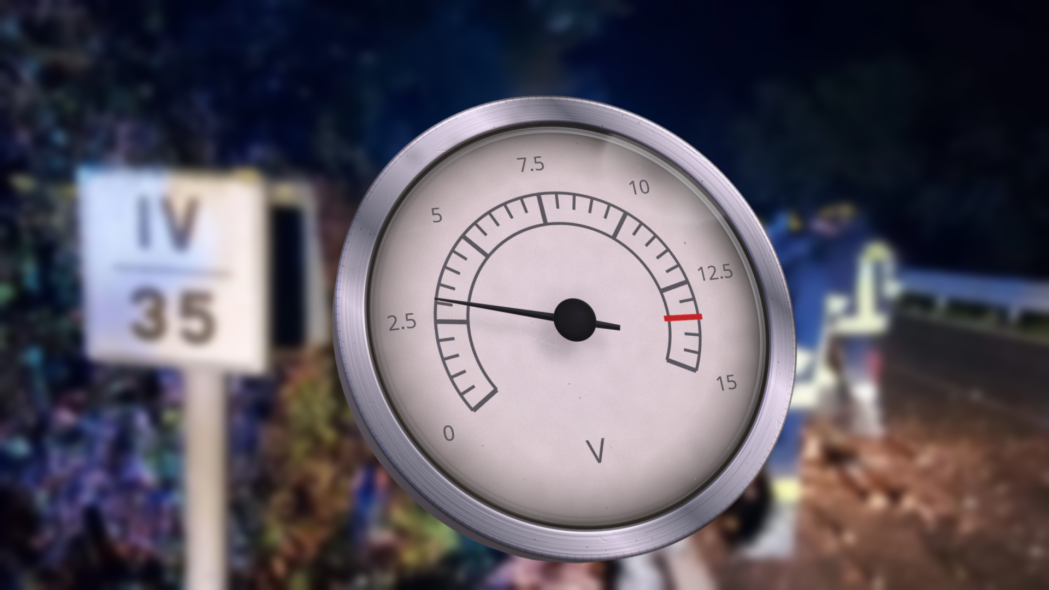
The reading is 3 V
